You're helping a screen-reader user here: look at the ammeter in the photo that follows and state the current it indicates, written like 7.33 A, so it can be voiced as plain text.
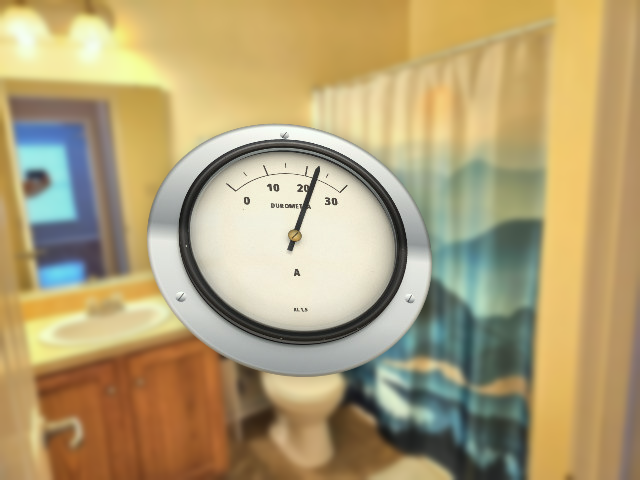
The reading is 22.5 A
